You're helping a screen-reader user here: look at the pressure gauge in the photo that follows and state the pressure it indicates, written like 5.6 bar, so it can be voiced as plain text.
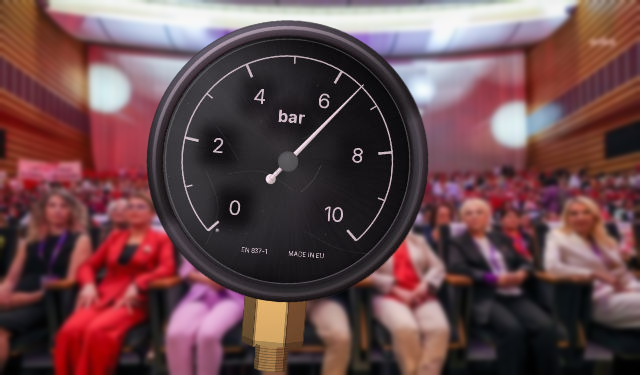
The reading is 6.5 bar
